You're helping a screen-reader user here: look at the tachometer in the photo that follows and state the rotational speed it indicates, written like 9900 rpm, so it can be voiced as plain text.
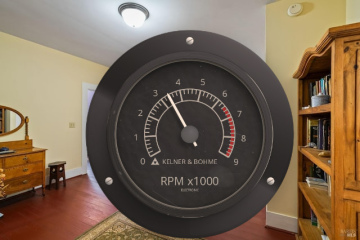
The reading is 3400 rpm
